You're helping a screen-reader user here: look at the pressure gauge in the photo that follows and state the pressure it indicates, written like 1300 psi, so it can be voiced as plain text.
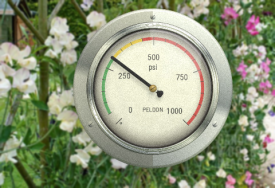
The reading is 300 psi
